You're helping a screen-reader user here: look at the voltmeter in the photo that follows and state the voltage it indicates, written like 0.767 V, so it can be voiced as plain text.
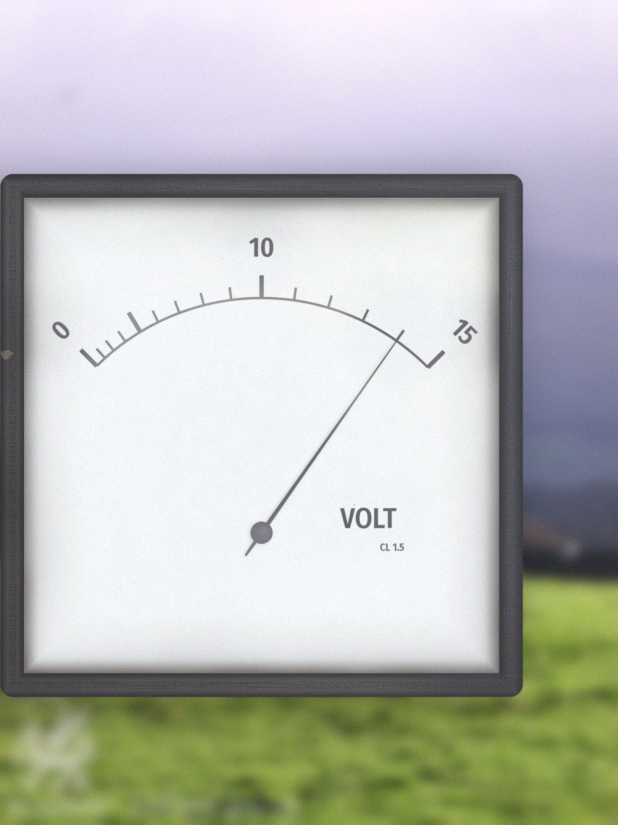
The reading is 14 V
